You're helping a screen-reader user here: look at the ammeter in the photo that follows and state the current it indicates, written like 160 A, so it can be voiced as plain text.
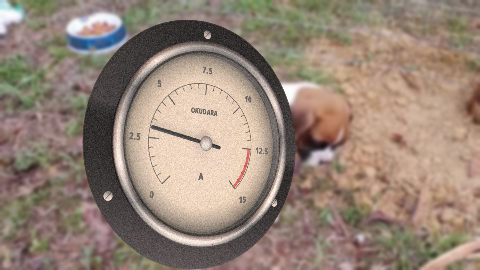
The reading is 3 A
